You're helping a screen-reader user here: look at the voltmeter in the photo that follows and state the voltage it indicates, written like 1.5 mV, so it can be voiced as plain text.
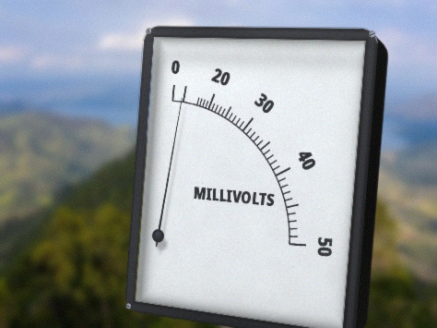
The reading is 10 mV
